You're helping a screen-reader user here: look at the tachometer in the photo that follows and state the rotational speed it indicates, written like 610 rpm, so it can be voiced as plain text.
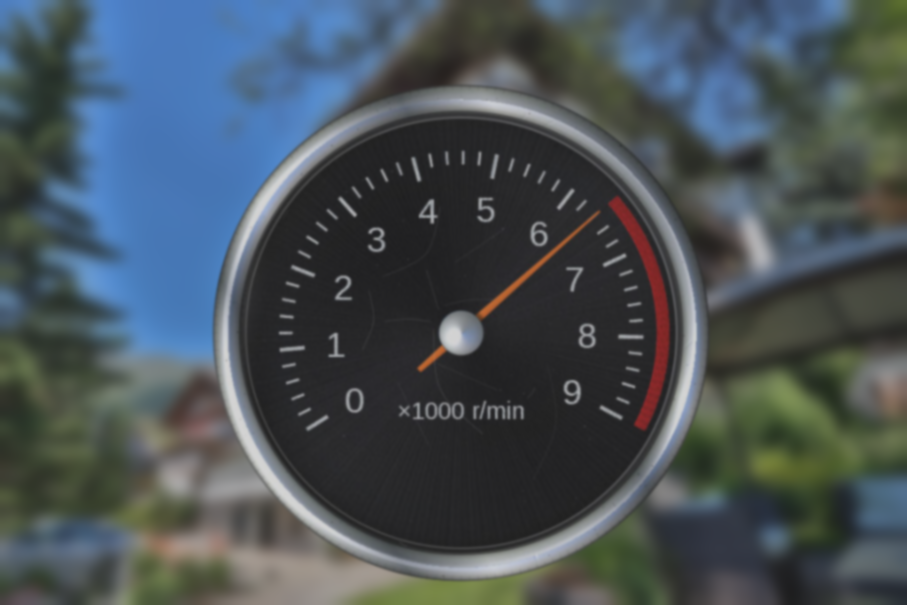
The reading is 6400 rpm
